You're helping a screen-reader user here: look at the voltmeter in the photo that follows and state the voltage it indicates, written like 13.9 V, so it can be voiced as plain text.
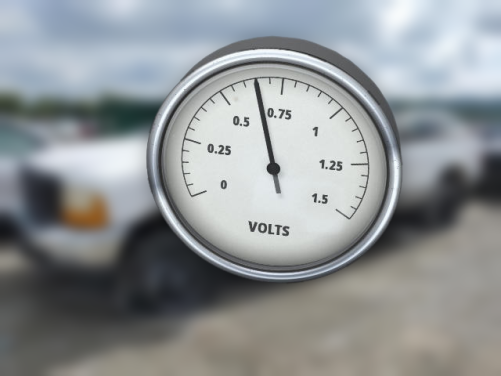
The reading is 0.65 V
